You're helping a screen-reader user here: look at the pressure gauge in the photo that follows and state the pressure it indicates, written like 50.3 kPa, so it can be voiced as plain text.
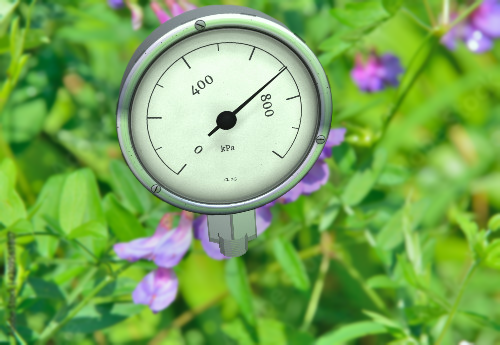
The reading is 700 kPa
